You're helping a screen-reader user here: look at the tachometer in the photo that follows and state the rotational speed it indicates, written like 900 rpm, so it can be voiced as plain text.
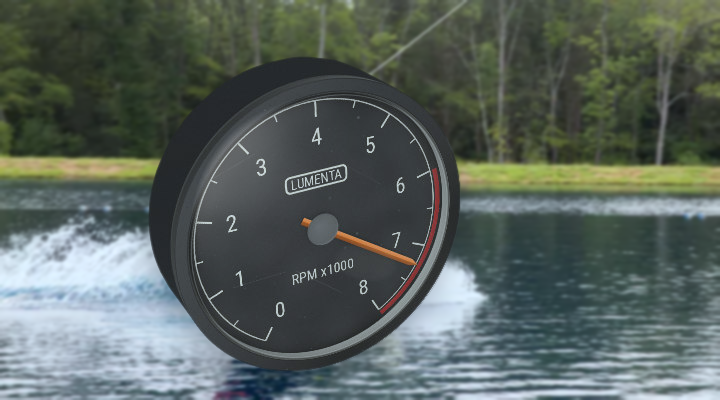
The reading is 7250 rpm
